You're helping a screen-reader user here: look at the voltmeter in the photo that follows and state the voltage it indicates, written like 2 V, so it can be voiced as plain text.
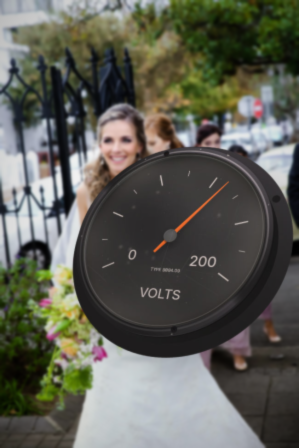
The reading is 130 V
